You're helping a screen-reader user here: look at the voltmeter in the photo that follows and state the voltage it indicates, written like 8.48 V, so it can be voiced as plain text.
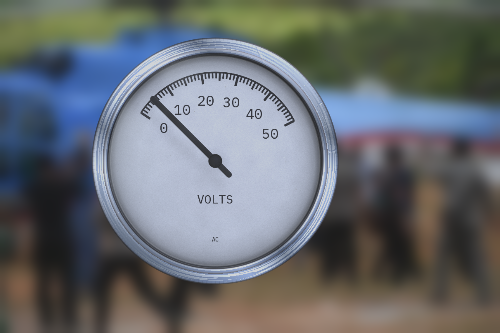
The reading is 5 V
